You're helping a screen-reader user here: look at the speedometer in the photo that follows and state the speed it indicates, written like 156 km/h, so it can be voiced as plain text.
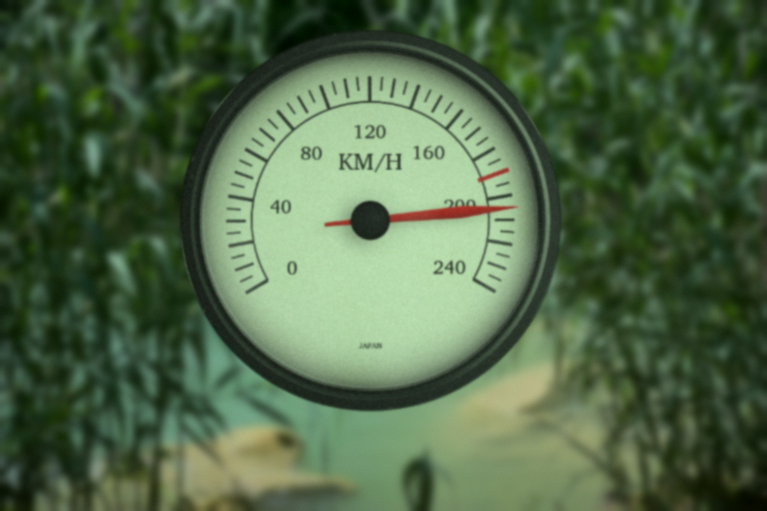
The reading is 205 km/h
